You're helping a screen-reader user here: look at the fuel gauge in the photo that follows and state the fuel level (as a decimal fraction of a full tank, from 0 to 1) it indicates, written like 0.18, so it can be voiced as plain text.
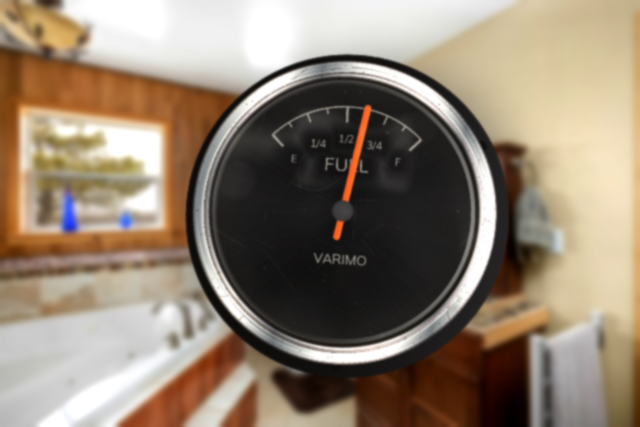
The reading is 0.625
